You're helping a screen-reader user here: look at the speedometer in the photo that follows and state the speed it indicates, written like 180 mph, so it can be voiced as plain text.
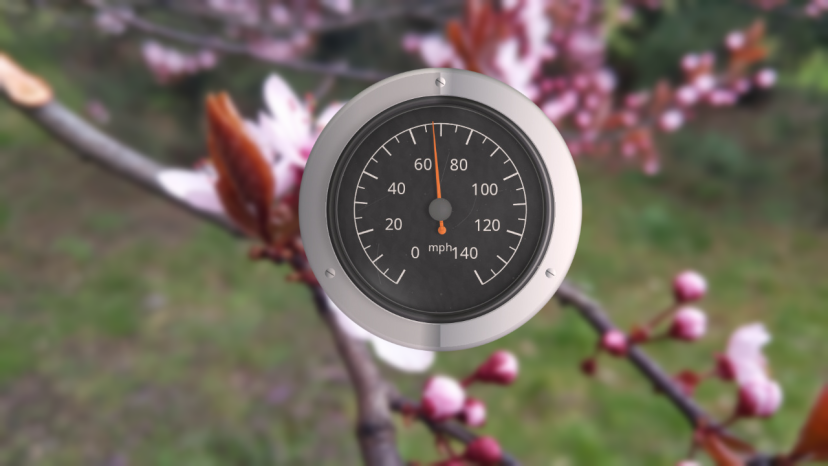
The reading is 67.5 mph
